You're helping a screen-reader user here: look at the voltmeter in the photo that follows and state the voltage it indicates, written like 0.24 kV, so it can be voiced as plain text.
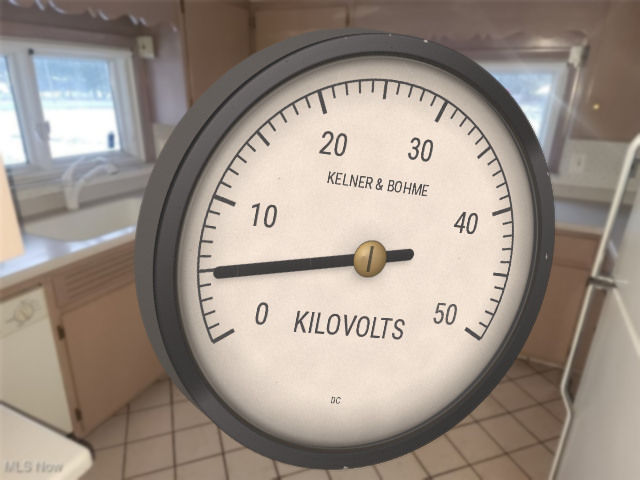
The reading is 5 kV
